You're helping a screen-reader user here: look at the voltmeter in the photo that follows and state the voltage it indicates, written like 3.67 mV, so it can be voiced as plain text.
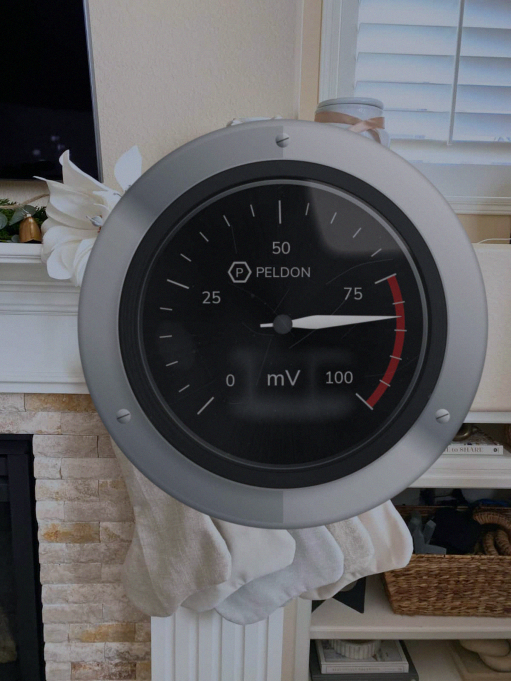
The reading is 82.5 mV
